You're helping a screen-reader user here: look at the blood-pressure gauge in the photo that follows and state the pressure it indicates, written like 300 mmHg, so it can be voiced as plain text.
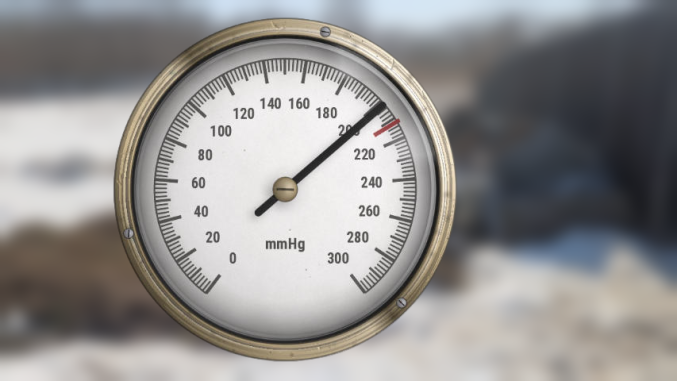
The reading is 202 mmHg
